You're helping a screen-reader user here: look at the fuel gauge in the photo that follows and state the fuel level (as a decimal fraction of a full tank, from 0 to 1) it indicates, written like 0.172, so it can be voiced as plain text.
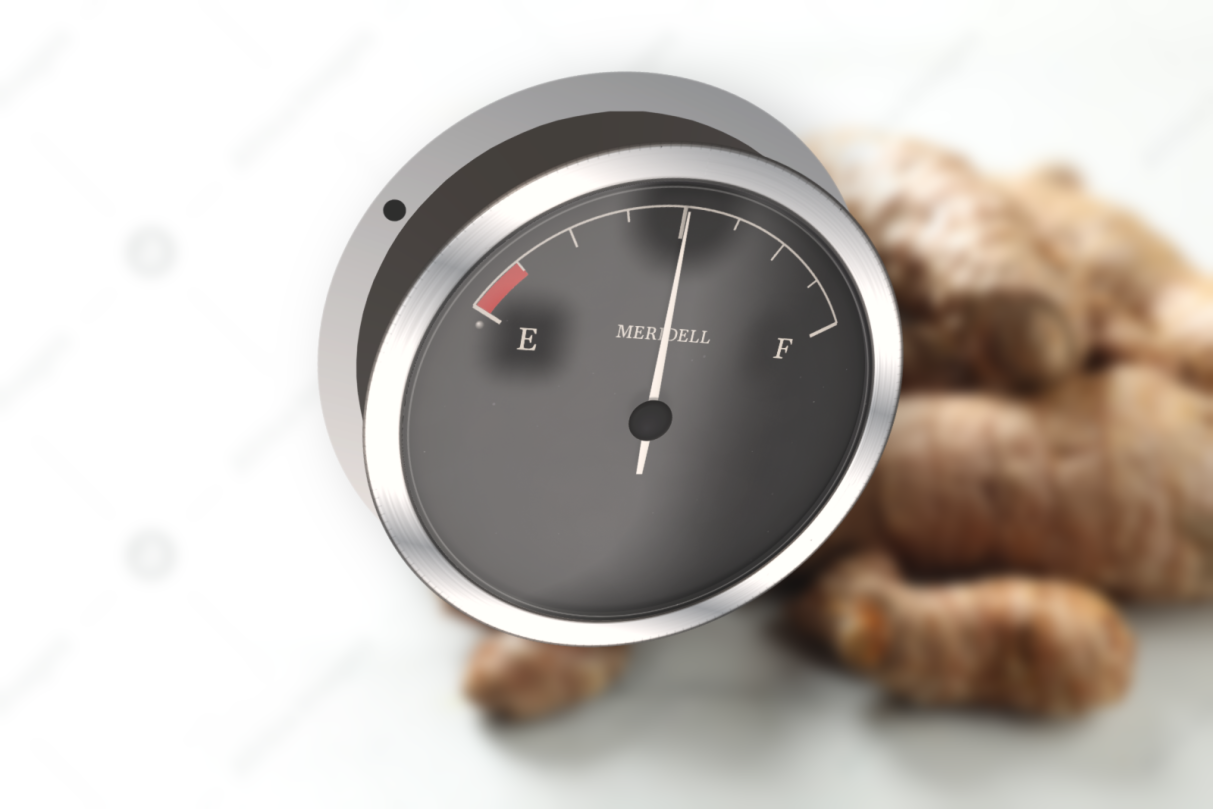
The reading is 0.5
